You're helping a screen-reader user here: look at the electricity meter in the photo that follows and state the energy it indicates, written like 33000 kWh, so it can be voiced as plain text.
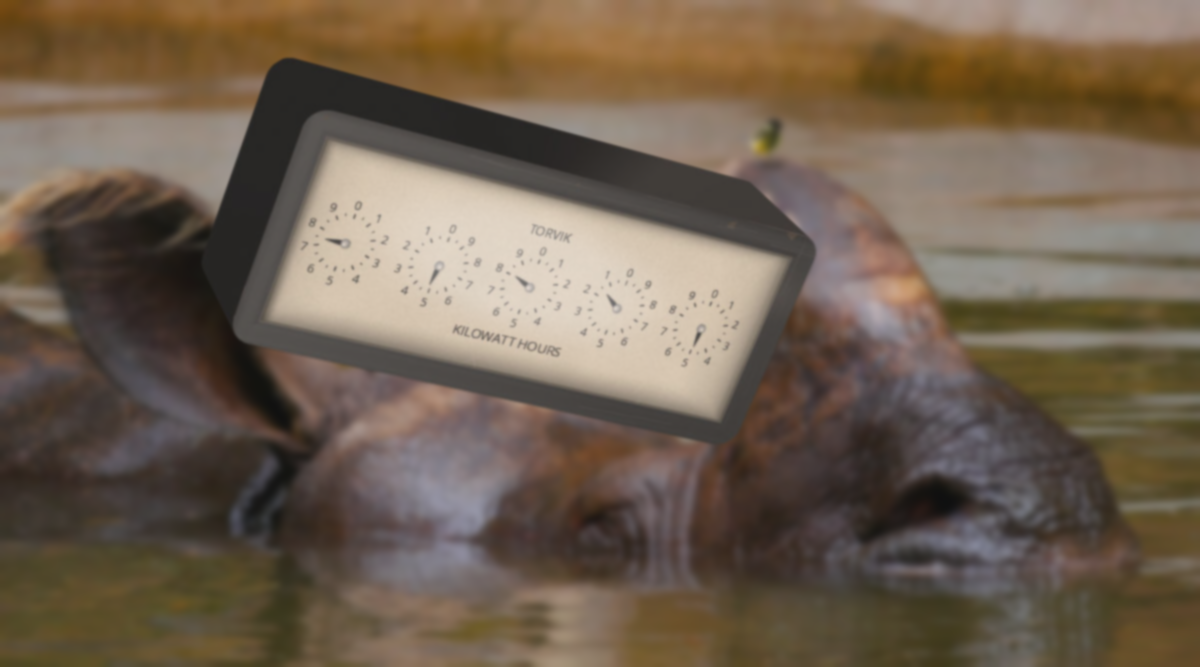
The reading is 74815 kWh
